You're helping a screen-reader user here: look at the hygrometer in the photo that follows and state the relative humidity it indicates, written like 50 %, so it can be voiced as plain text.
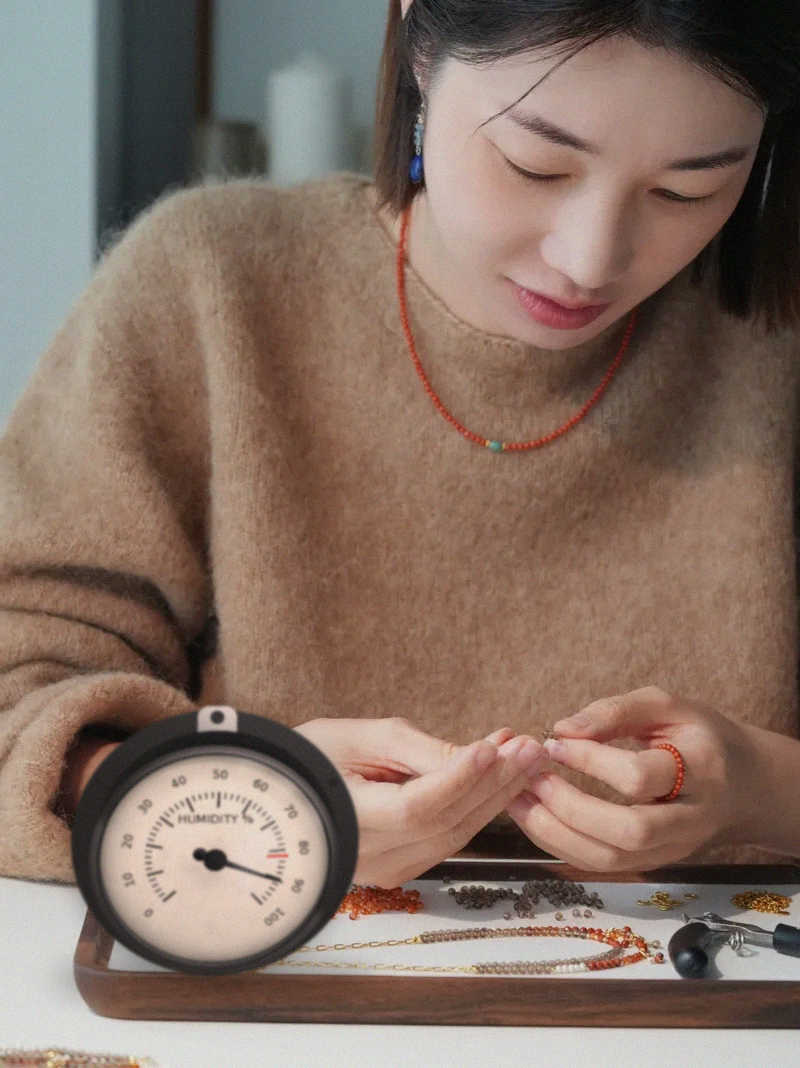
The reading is 90 %
